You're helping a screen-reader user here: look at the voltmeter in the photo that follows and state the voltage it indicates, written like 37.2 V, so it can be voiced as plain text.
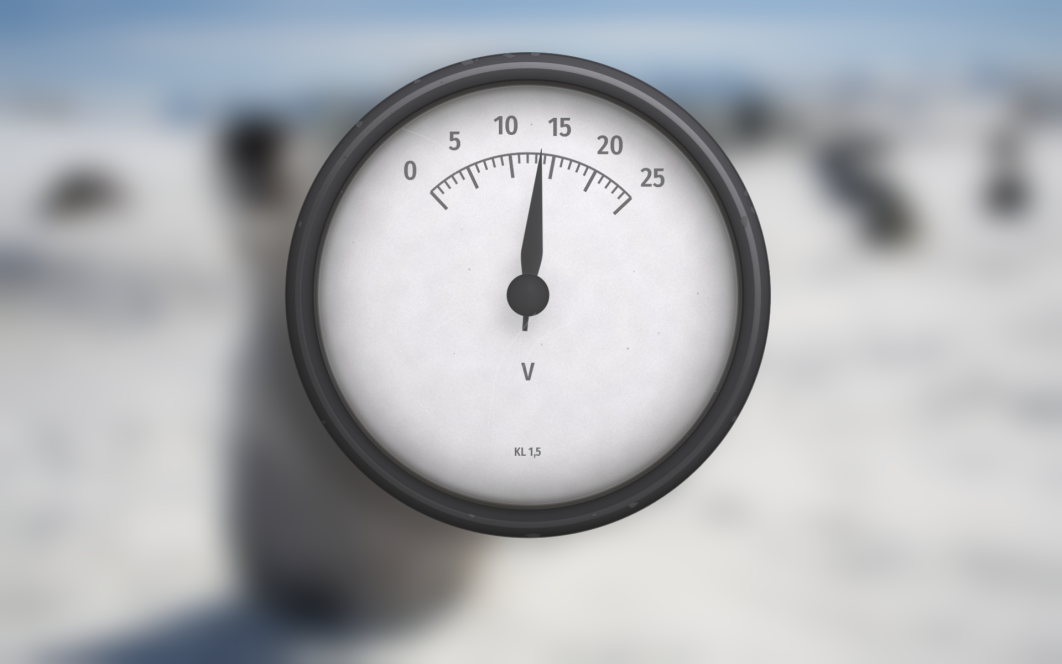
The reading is 13.5 V
